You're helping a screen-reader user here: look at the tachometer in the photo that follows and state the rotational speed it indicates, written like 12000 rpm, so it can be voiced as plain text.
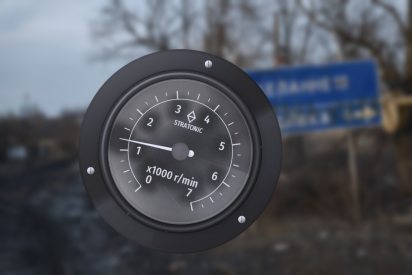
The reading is 1250 rpm
